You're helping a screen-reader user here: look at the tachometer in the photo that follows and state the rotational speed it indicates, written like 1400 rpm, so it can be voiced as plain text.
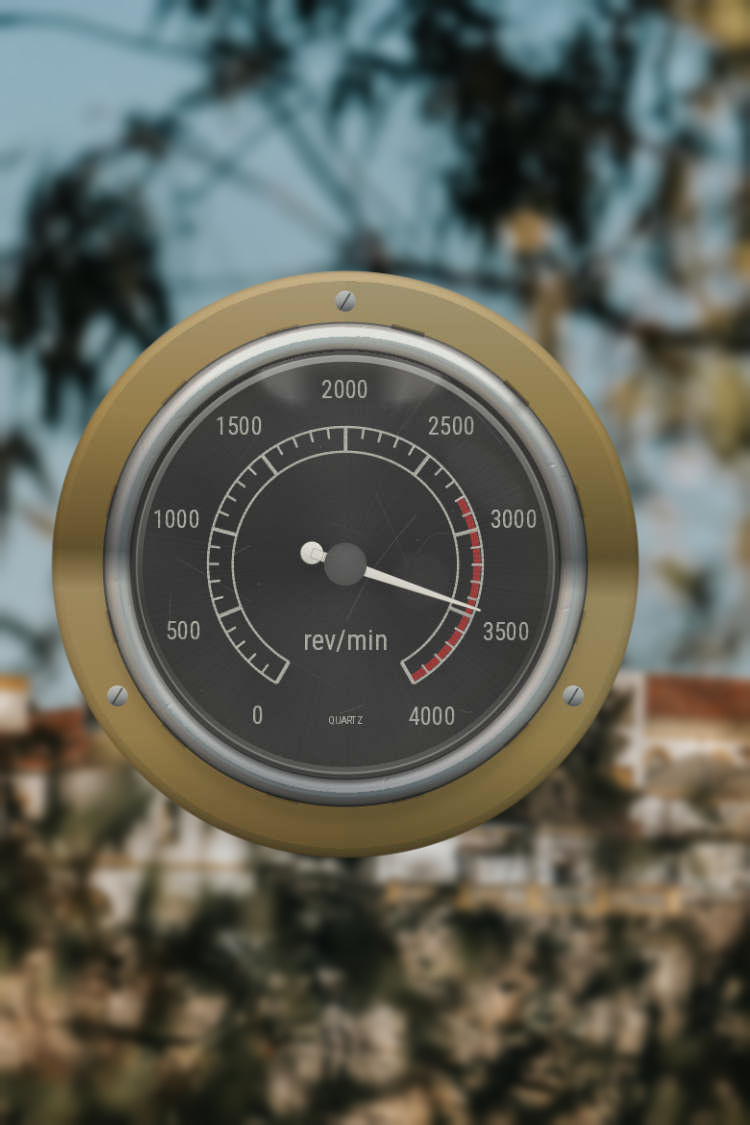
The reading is 3450 rpm
